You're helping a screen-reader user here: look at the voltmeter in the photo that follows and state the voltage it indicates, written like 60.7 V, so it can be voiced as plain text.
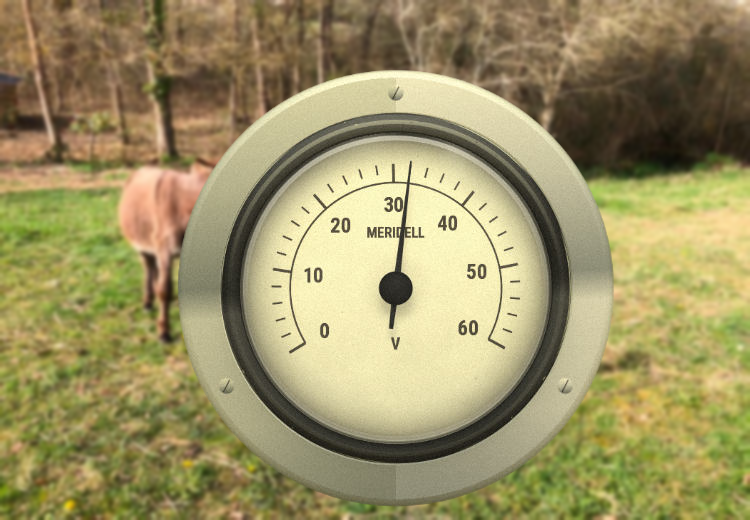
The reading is 32 V
